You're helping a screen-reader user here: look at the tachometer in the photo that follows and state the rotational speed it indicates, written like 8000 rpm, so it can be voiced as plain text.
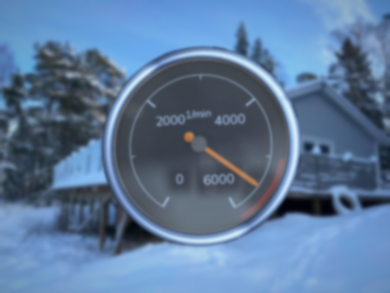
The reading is 5500 rpm
